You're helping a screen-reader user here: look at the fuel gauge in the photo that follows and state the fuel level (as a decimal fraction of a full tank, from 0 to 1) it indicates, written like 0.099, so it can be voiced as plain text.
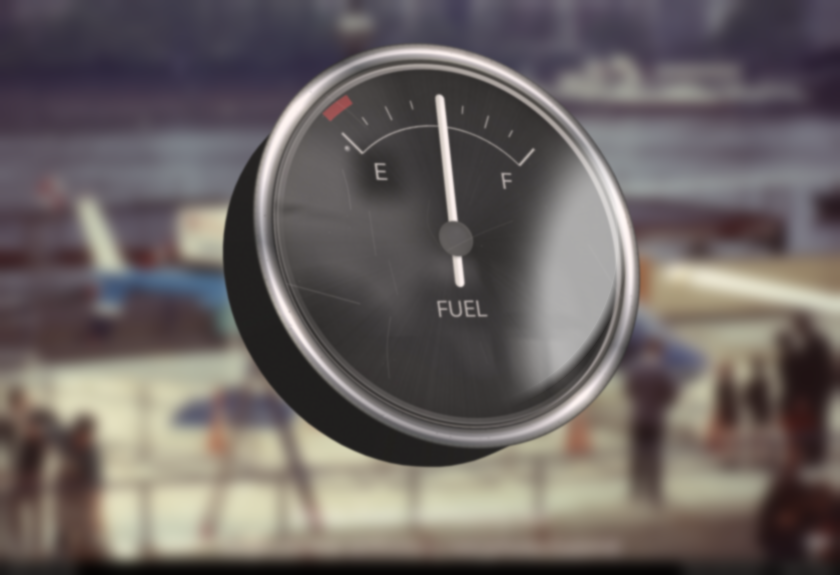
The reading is 0.5
